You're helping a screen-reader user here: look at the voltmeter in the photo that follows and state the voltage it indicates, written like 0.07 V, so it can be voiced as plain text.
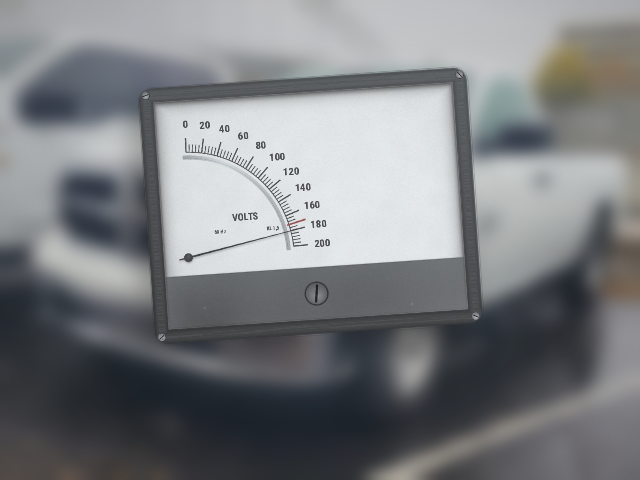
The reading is 180 V
